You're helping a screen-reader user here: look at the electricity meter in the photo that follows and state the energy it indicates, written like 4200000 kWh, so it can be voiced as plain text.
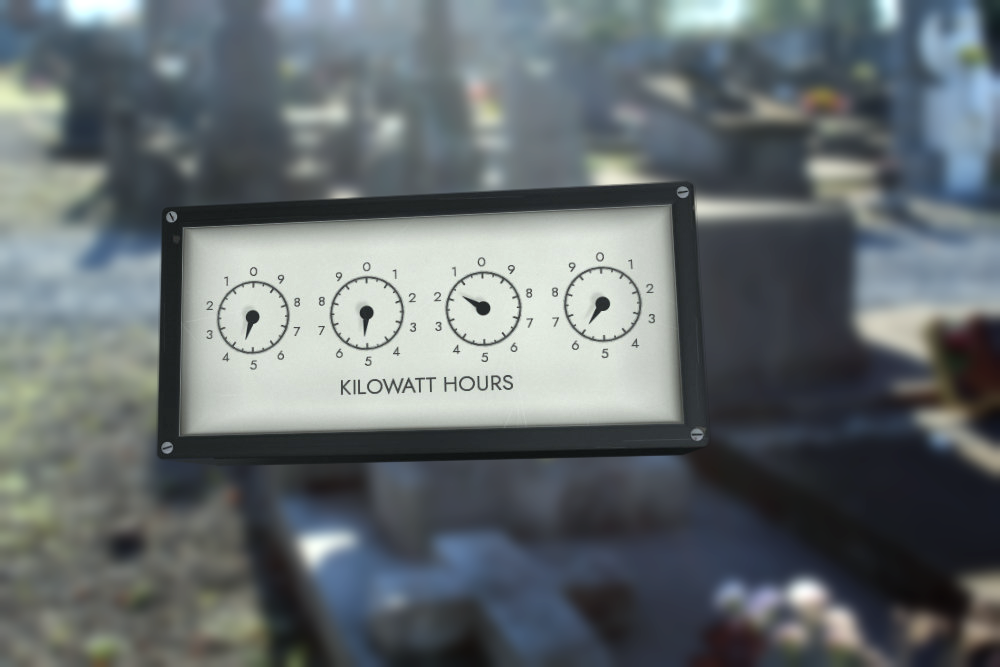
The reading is 4516 kWh
